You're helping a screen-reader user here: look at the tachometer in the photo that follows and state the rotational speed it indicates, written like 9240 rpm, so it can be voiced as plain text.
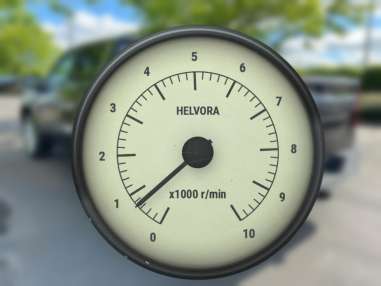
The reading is 700 rpm
